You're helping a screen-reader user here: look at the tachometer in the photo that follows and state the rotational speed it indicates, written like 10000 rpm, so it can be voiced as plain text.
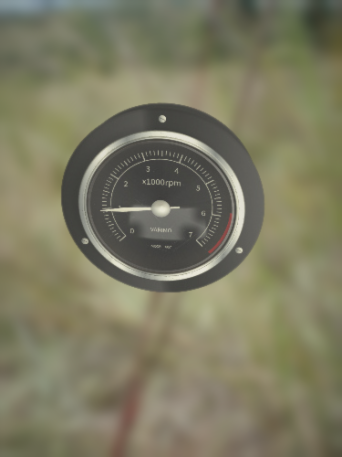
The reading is 1000 rpm
